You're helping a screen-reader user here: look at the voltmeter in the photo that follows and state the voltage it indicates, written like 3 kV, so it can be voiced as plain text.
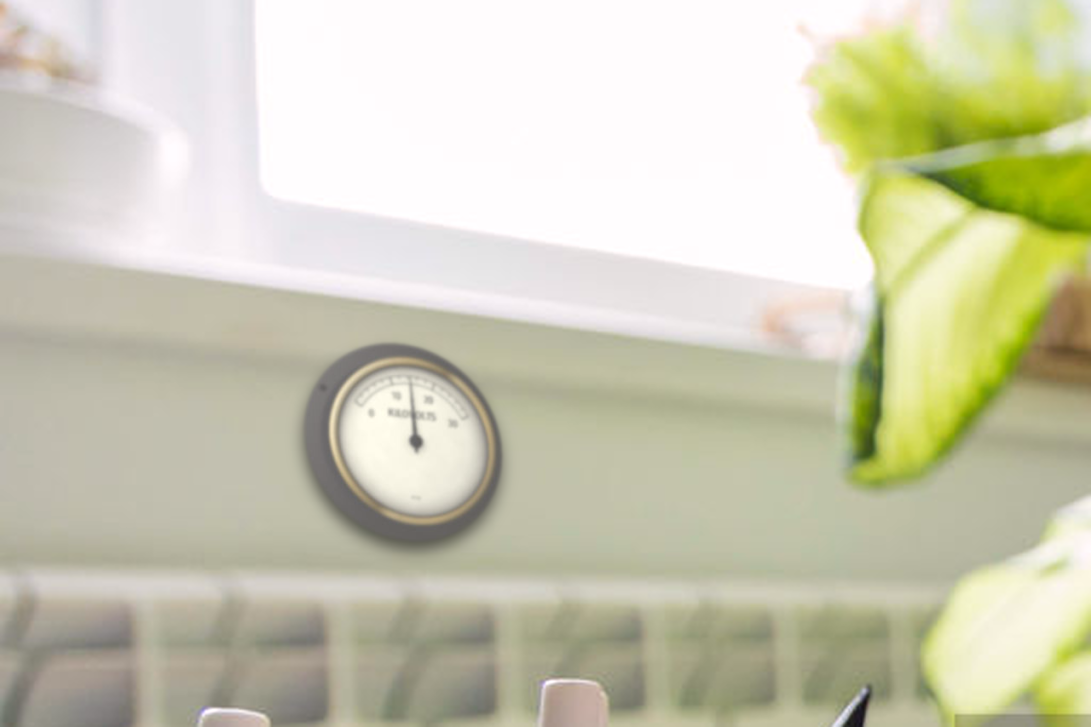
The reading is 14 kV
